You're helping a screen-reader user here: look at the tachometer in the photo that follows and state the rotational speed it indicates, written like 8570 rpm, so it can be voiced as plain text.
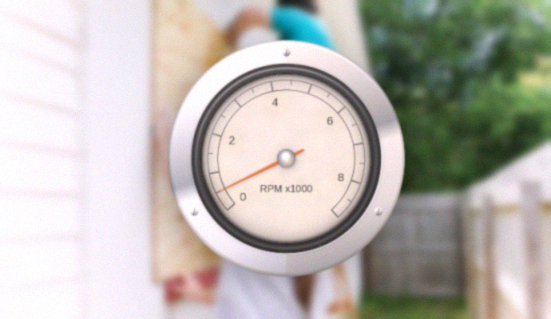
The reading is 500 rpm
